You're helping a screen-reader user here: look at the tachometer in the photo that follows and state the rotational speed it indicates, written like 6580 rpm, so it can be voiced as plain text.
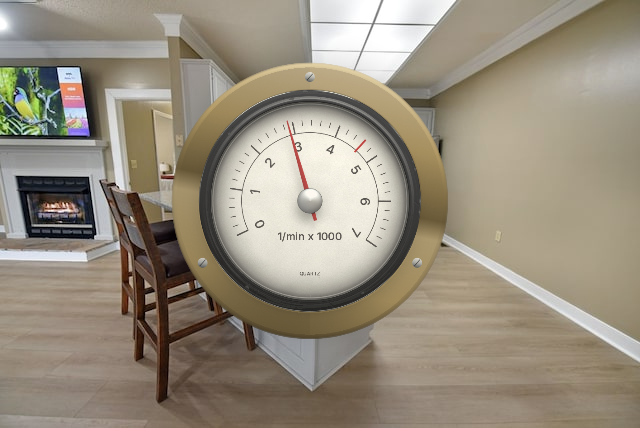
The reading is 2900 rpm
